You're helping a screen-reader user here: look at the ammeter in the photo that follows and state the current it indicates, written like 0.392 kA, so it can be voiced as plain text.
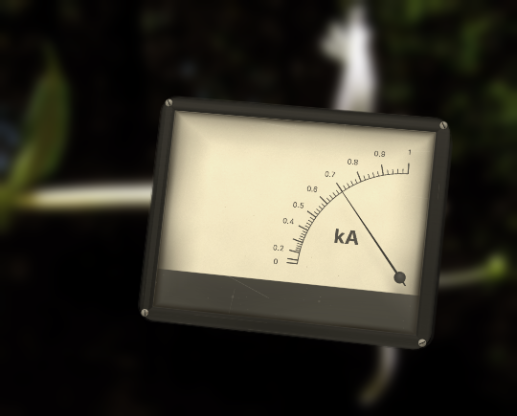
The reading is 0.7 kA
